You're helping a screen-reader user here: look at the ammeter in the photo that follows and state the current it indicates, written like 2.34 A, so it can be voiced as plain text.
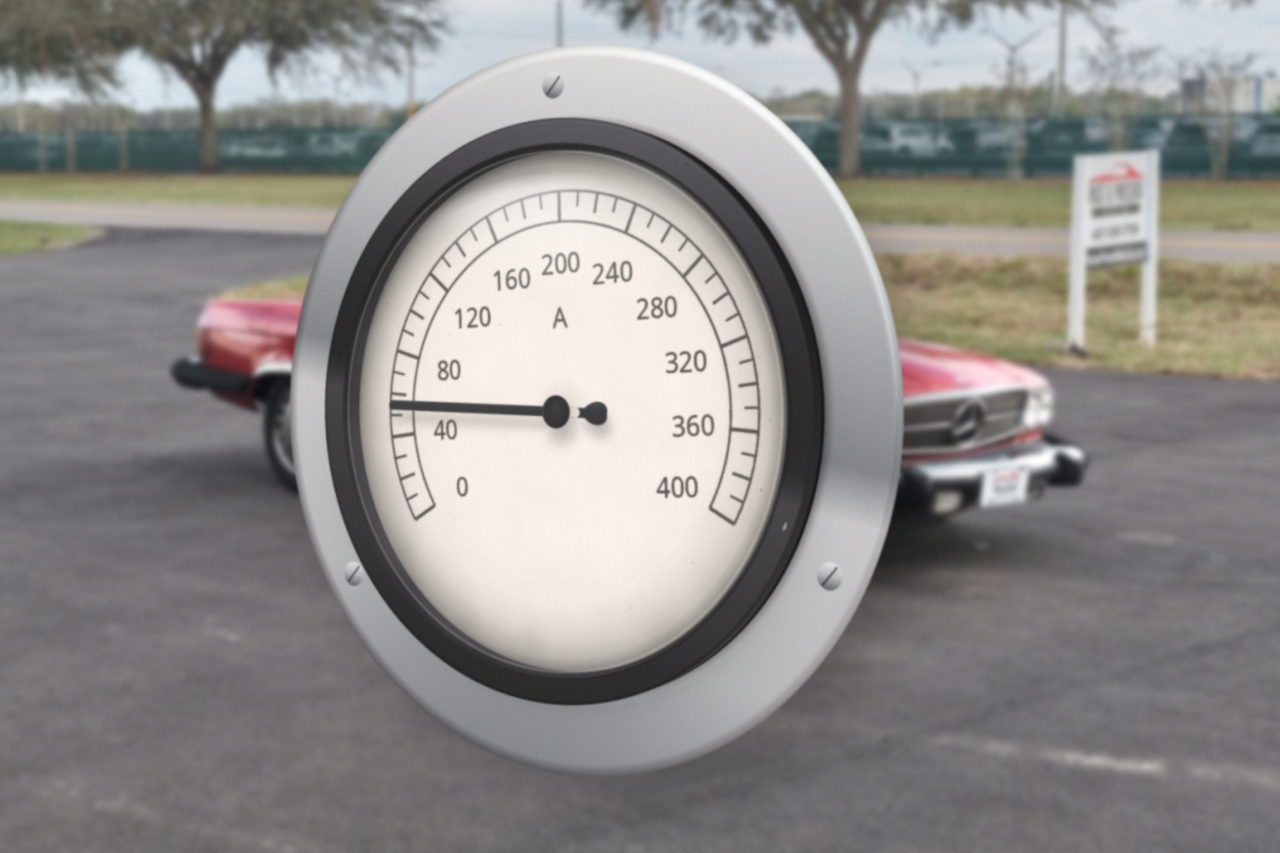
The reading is 55 A
